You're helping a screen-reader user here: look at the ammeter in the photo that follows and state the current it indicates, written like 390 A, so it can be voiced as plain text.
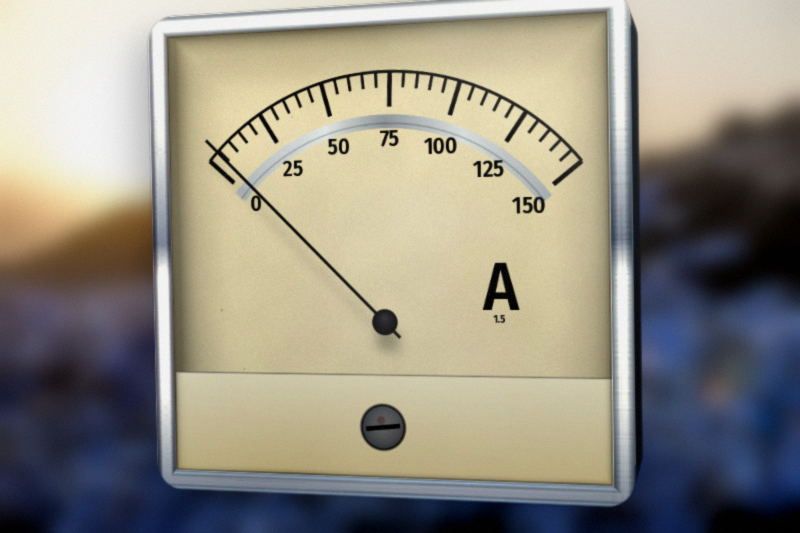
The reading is 5 A
